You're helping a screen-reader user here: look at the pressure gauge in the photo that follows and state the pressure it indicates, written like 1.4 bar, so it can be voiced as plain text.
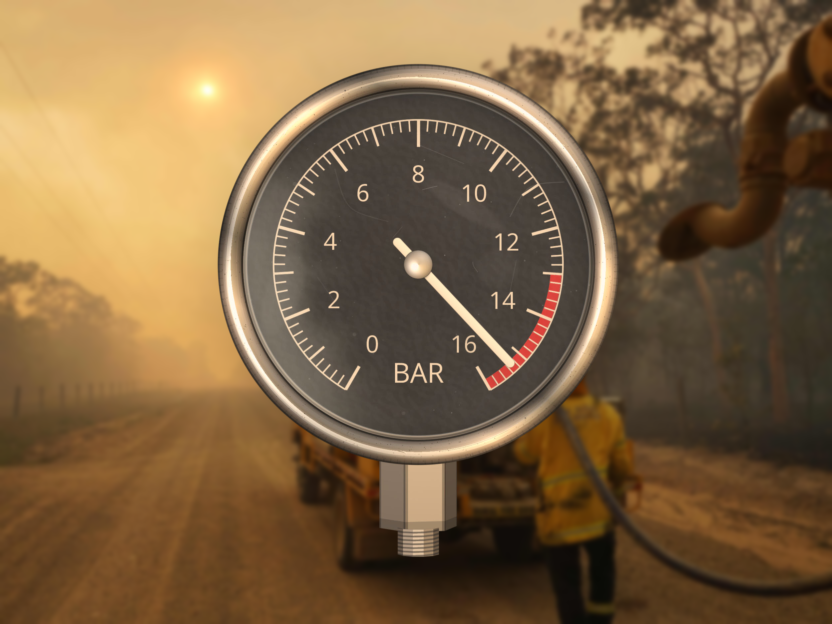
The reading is 15.3 bar
